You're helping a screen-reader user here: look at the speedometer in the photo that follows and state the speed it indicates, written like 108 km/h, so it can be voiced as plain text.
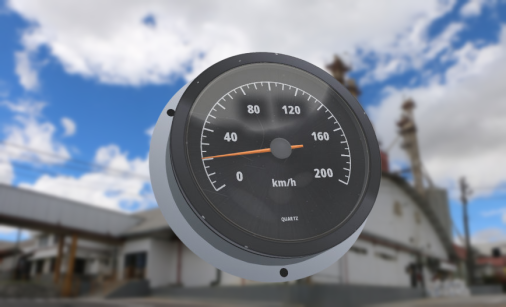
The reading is 20 km/h
